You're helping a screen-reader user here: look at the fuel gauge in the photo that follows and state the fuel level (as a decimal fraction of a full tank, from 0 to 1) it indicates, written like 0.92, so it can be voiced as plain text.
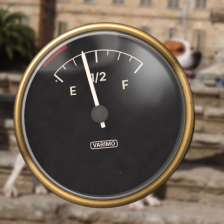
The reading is 0.375
